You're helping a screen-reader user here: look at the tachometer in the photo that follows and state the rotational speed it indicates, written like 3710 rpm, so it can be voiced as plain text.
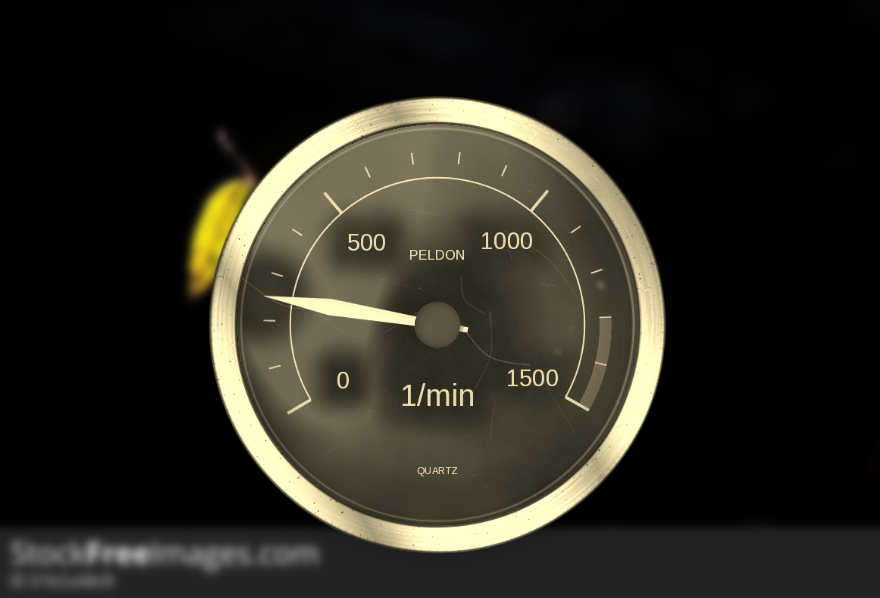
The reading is 250 rpm
